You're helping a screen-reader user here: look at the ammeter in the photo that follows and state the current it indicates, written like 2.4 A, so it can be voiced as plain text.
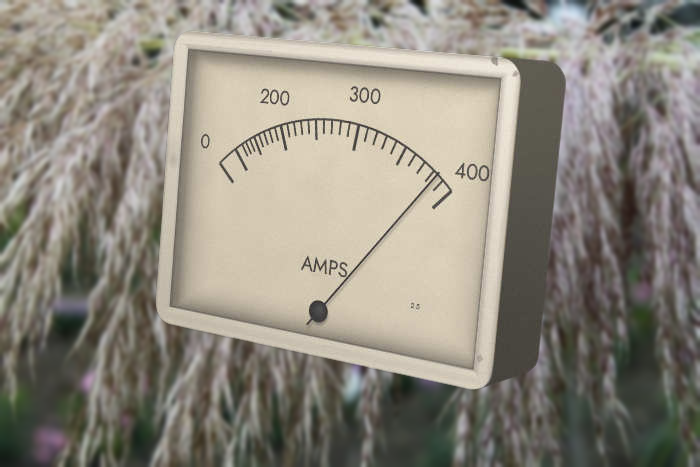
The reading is 385 A
